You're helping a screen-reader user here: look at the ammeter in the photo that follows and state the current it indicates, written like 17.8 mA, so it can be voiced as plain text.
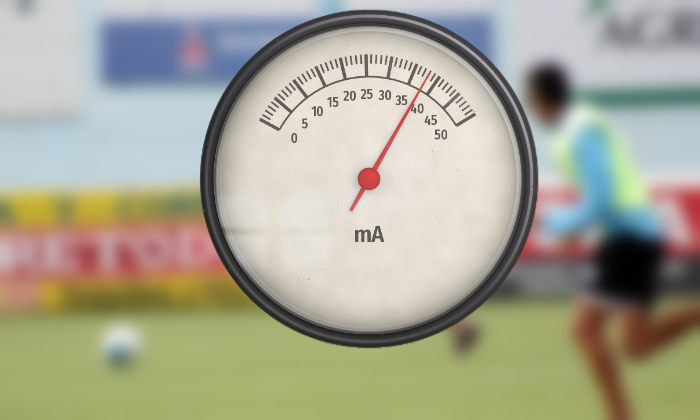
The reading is 38 mA
